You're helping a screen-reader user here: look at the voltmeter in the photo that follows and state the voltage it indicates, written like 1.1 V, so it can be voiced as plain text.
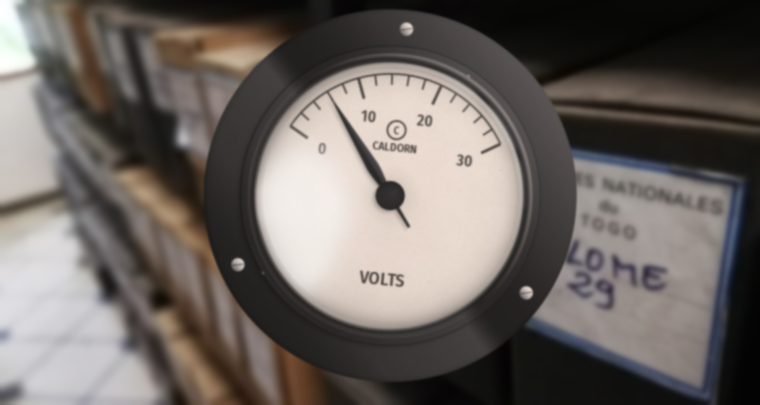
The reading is 6 V
